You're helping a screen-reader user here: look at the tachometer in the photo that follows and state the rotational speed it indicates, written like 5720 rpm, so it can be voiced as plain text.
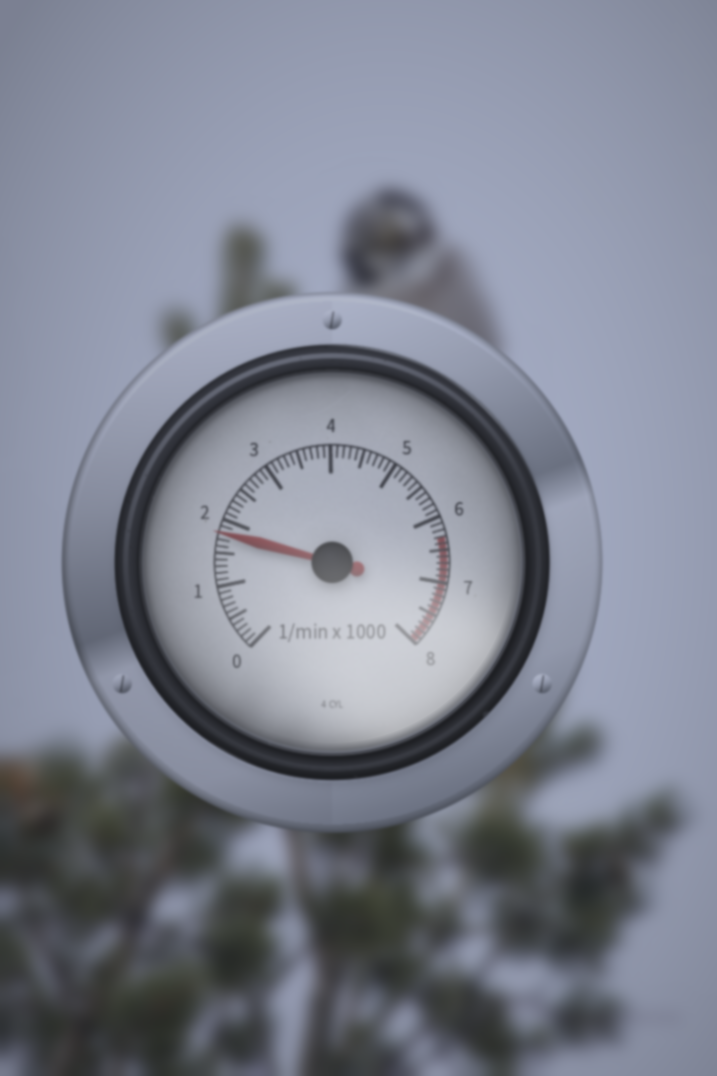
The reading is 1800 rpm
